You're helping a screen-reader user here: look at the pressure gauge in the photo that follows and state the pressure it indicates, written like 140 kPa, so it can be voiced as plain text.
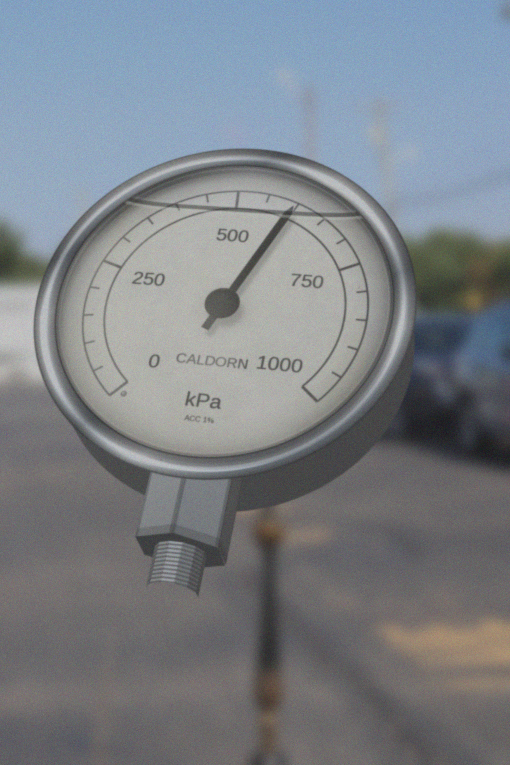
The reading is 600 kPa
